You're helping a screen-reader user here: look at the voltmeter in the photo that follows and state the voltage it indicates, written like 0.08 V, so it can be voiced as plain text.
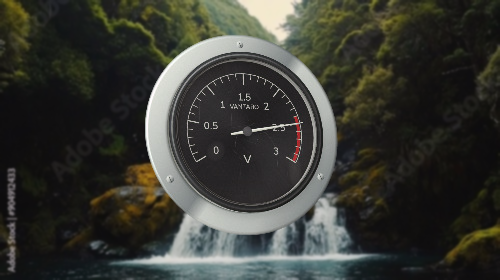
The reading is 2.5 V
